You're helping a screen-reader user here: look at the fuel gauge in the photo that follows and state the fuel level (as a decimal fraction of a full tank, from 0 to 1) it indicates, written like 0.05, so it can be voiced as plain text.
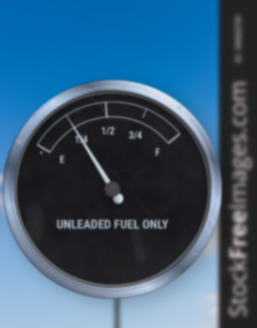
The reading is 0.25
